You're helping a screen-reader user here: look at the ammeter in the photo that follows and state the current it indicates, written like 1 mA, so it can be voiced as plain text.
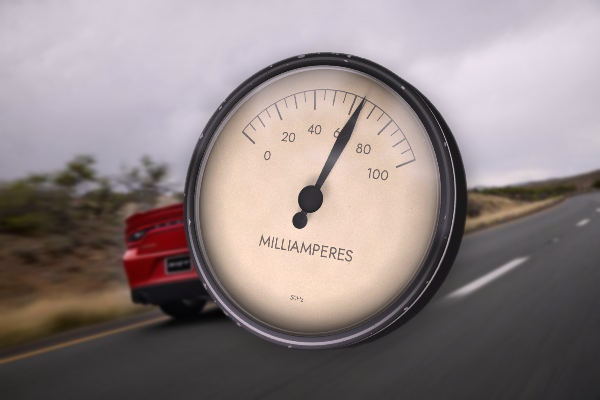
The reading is 65 mA
